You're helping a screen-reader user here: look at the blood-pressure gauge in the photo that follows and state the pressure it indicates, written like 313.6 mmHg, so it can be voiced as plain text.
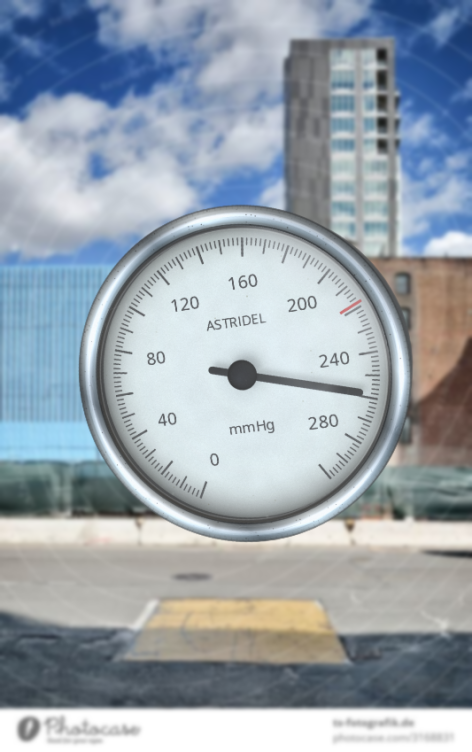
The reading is 258 mmHg
